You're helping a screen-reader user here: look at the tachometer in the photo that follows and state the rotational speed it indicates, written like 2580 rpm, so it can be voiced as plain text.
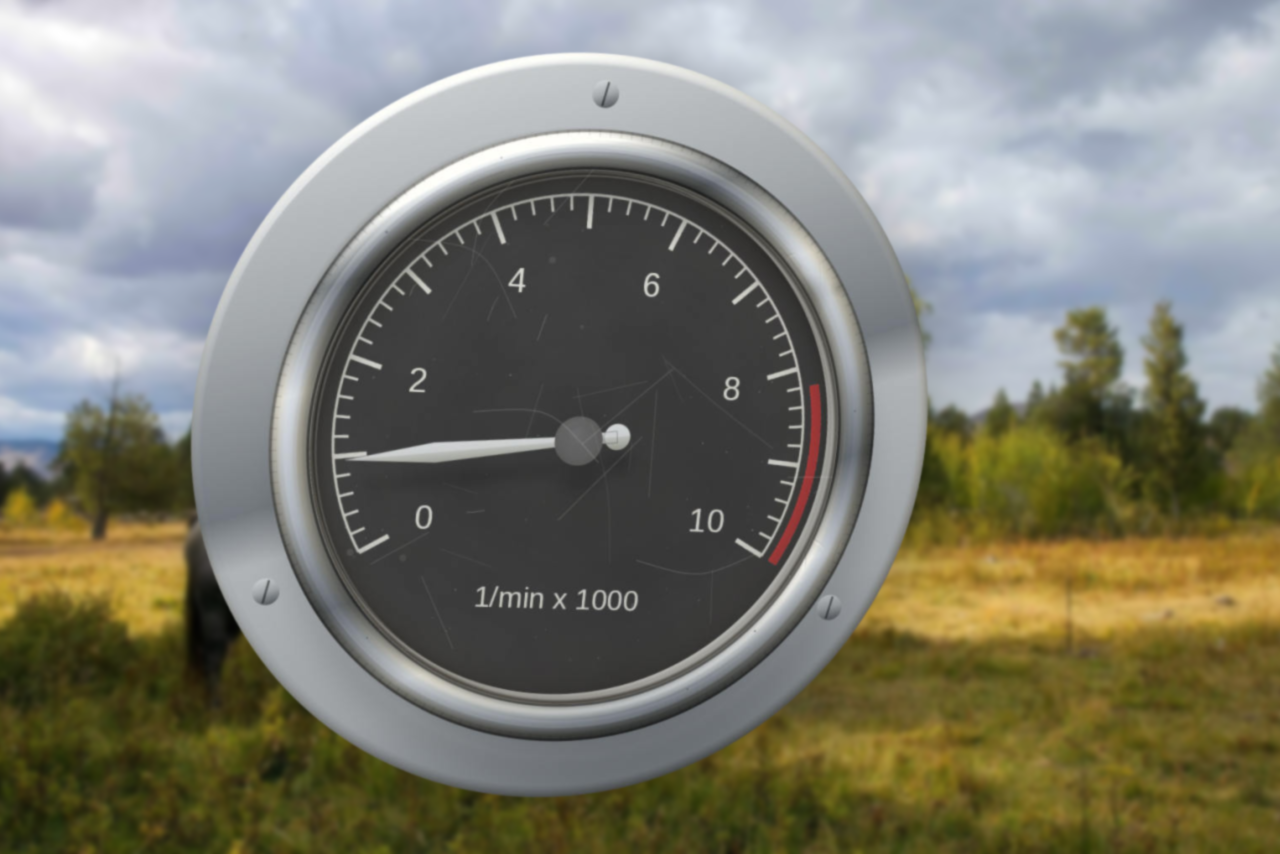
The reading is 1000 rpm
